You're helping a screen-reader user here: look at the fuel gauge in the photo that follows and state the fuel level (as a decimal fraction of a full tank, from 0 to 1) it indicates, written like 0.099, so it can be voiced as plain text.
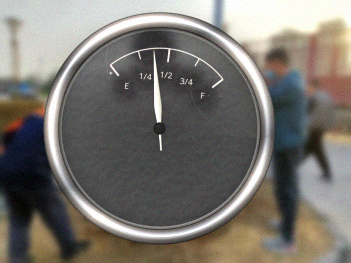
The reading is 0.375
